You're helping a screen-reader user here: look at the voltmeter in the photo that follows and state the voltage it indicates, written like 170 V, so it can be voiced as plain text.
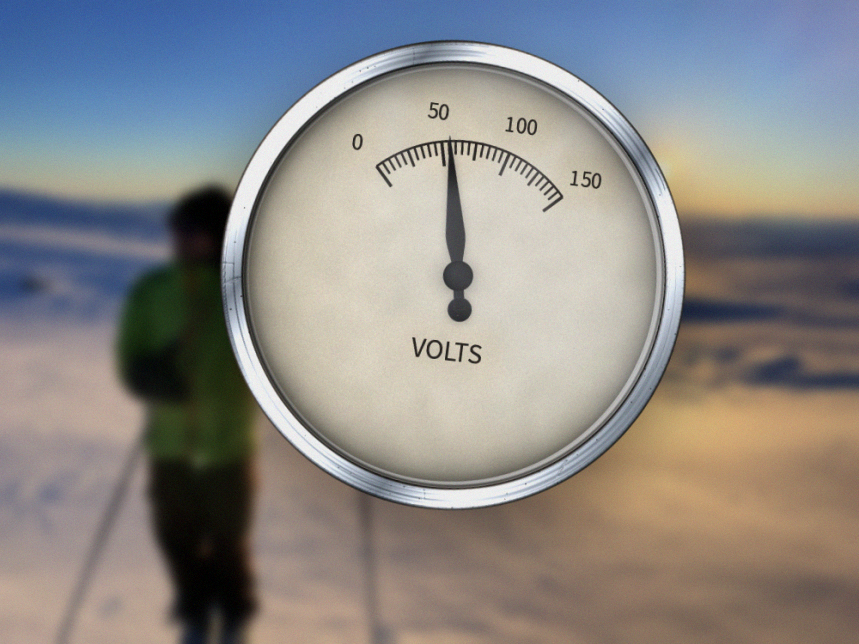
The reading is 55 V
